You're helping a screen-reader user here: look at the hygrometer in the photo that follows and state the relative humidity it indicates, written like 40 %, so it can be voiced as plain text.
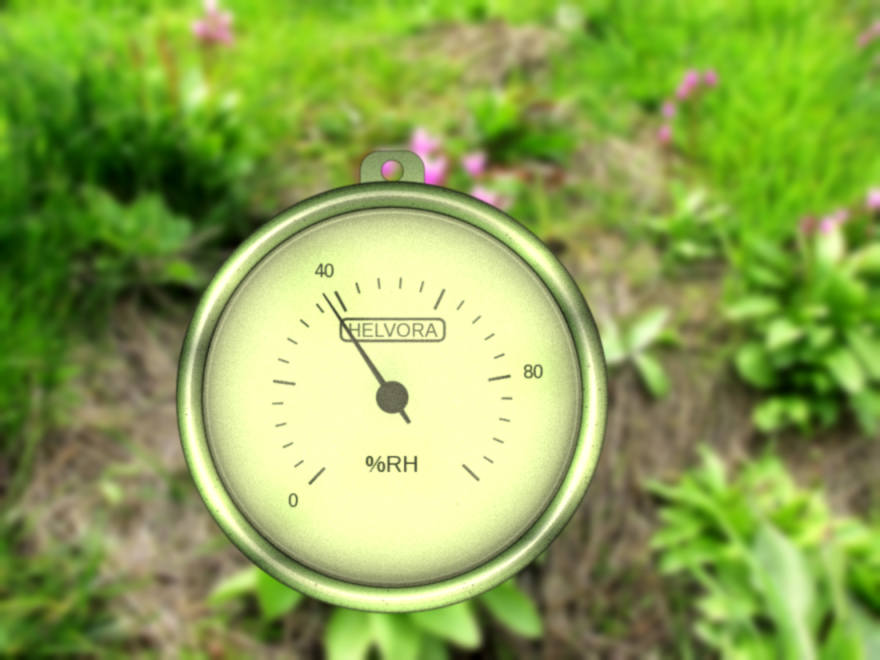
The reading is 38 %
